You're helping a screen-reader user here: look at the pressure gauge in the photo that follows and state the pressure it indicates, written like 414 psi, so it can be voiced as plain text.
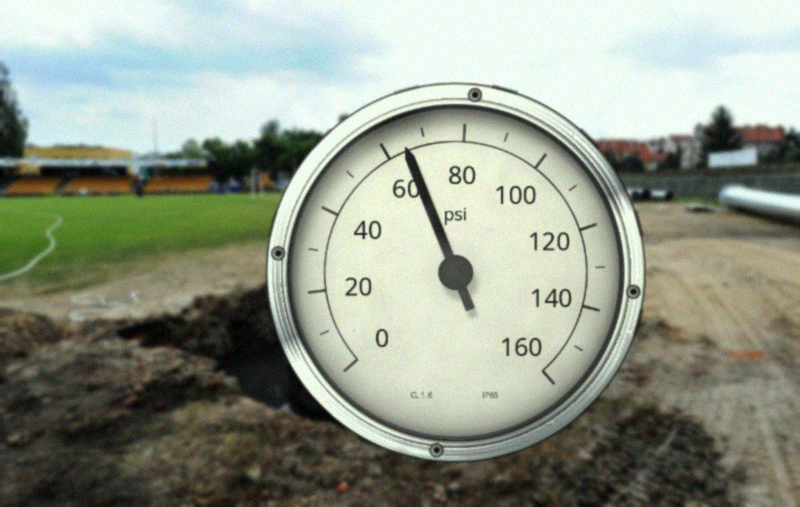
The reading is 65 psi
